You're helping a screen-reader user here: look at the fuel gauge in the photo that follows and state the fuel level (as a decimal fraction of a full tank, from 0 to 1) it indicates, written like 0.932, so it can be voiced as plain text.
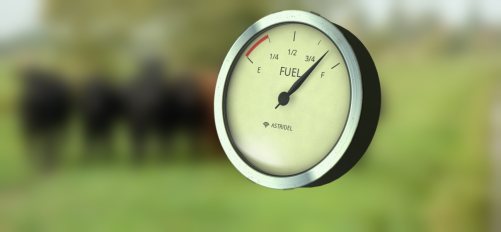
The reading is 0.875
